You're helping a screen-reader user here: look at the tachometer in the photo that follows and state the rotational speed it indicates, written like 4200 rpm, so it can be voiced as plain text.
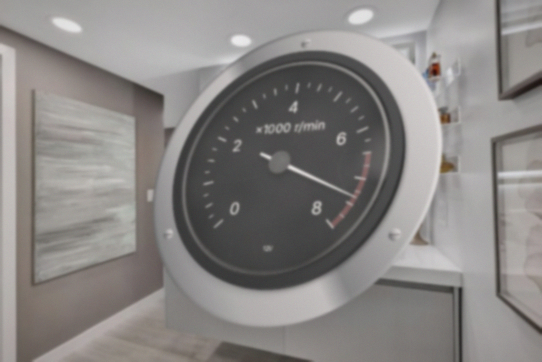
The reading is 7375 rpm
